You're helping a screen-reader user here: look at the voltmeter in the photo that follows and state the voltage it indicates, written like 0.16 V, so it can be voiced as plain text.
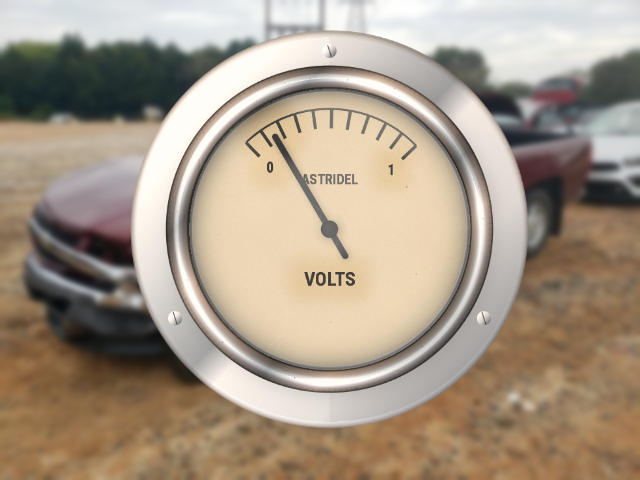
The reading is 0.15 V
